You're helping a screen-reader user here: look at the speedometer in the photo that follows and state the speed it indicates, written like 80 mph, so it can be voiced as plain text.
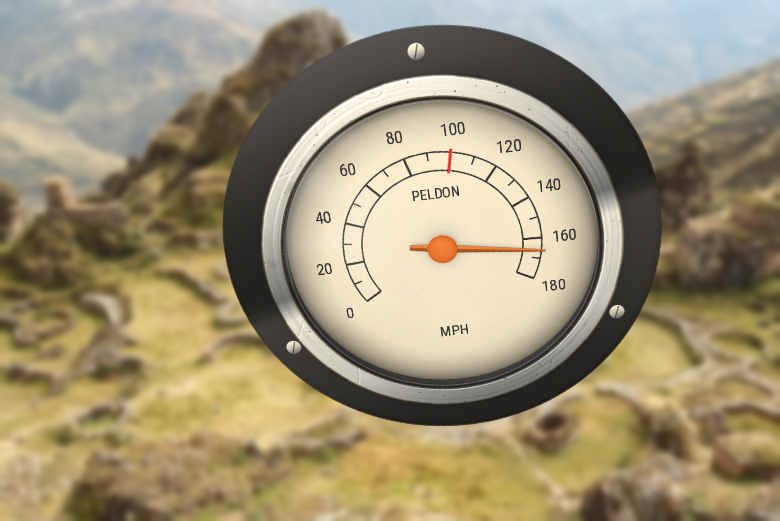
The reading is 165 mph
